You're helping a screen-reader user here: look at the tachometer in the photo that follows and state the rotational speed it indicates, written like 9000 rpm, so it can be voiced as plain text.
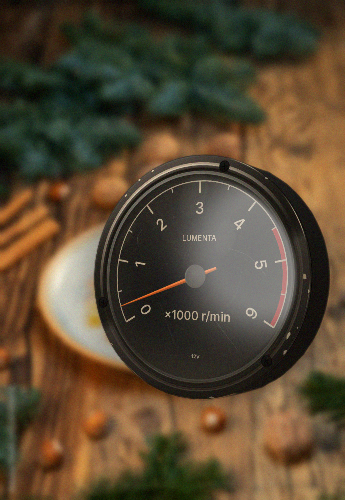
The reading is 250 rpm
